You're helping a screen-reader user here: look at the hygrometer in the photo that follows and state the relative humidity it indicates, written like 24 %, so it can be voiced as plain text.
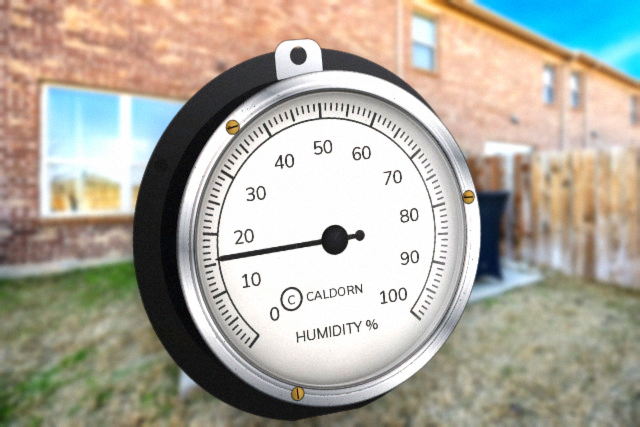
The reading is 16 %
